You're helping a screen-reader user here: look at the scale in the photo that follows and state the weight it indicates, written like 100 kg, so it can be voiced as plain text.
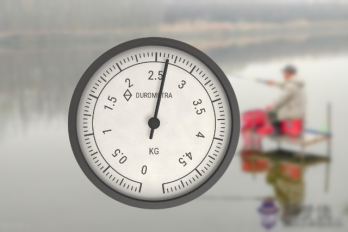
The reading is 2.65 kg
